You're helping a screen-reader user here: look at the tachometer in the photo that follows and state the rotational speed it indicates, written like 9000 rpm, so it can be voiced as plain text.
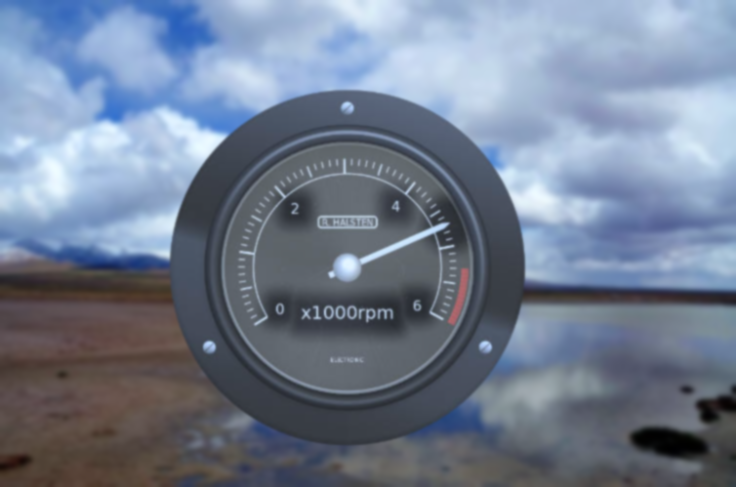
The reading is 4700 rpm
